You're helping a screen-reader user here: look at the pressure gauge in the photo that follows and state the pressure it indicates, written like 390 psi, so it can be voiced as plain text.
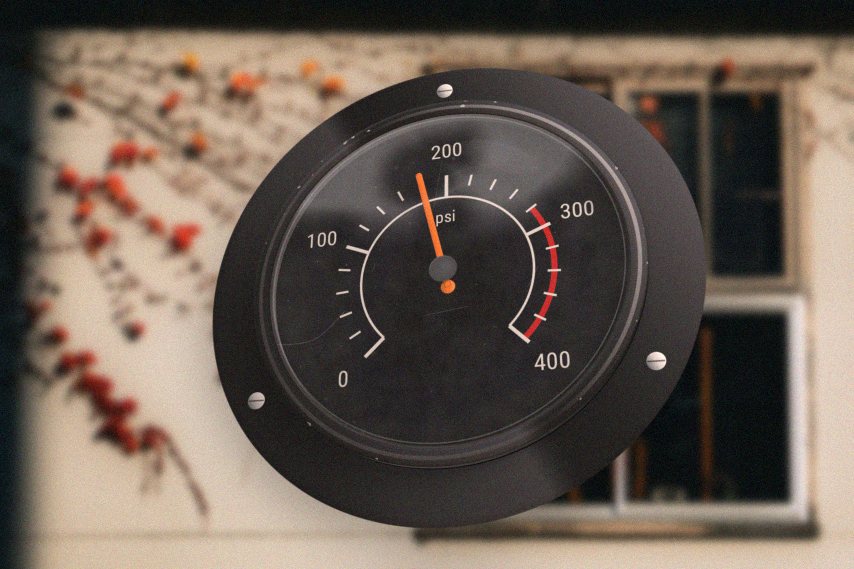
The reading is 180 psi
